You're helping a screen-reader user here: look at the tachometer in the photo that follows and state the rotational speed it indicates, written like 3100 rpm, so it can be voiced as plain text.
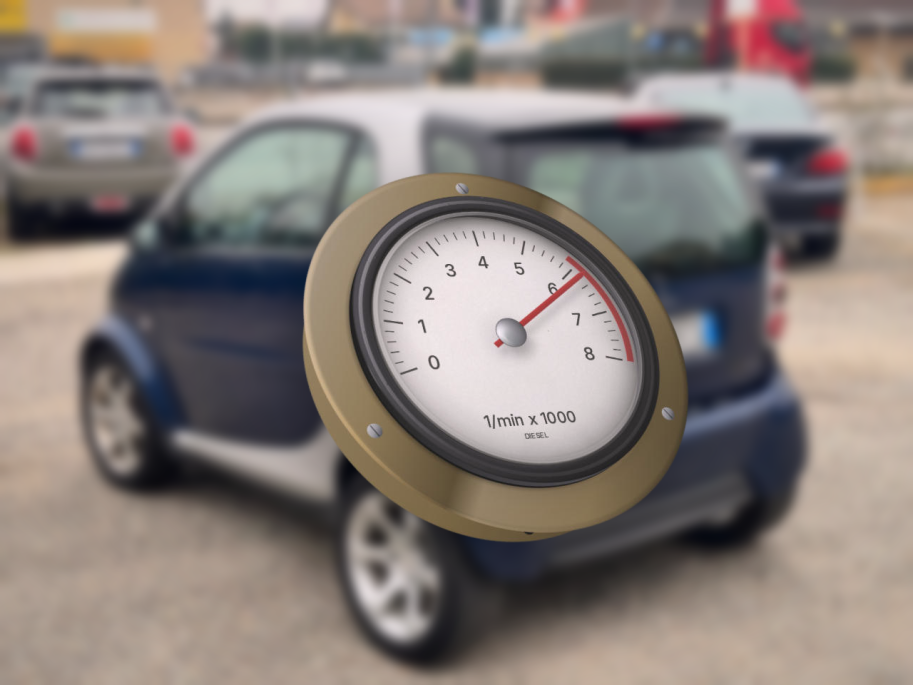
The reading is 6200 rpm
